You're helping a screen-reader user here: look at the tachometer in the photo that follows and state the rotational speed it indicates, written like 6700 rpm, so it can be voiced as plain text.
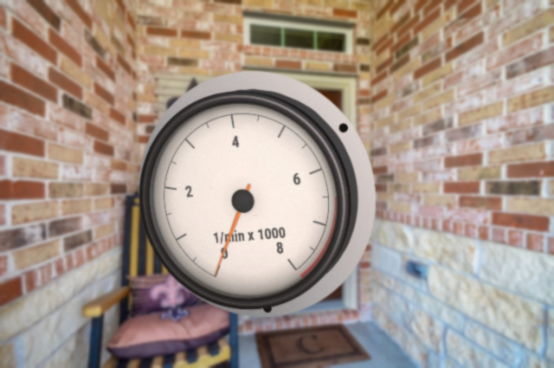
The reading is 0 rpm
